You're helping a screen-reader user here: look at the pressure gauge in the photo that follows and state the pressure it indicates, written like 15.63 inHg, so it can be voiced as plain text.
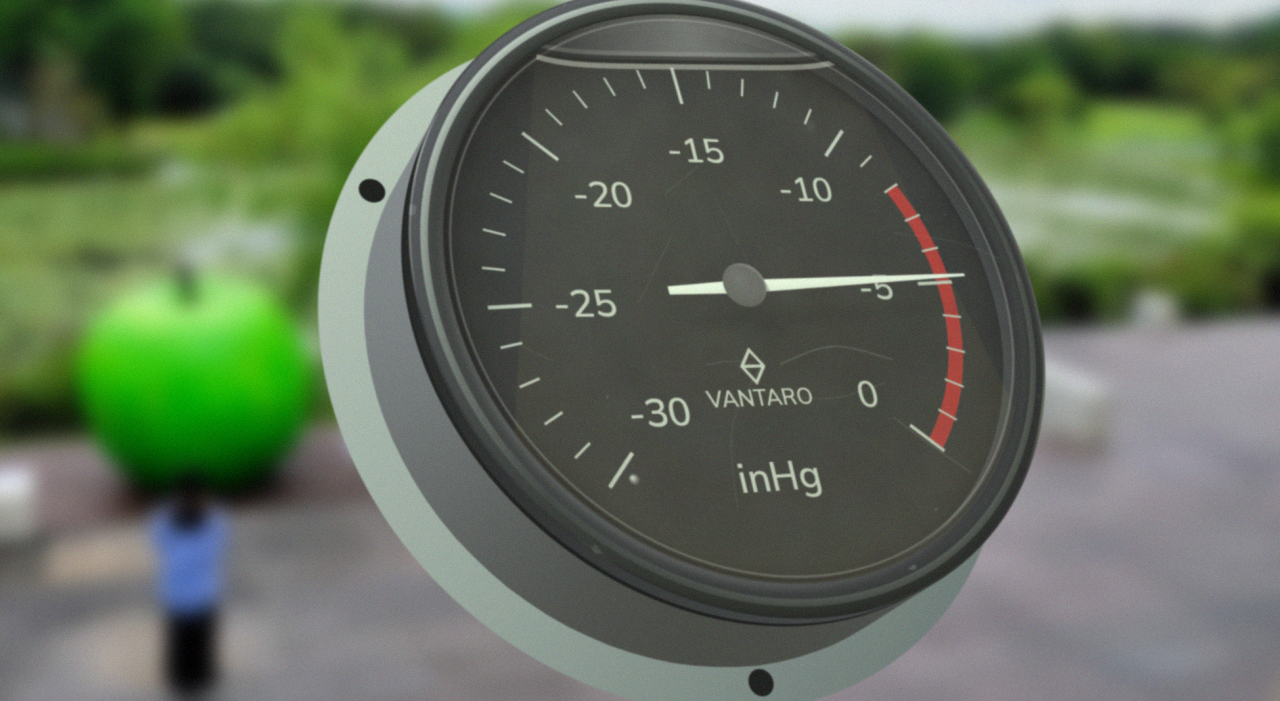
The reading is -5 inHg
